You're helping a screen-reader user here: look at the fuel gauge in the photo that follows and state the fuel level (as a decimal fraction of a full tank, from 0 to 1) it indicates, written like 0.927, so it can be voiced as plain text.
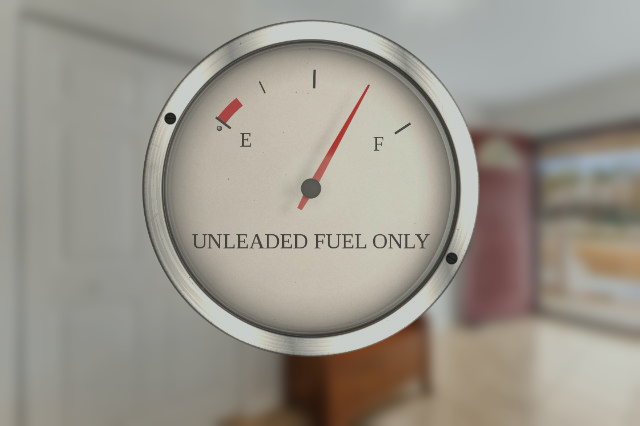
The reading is 0.75
